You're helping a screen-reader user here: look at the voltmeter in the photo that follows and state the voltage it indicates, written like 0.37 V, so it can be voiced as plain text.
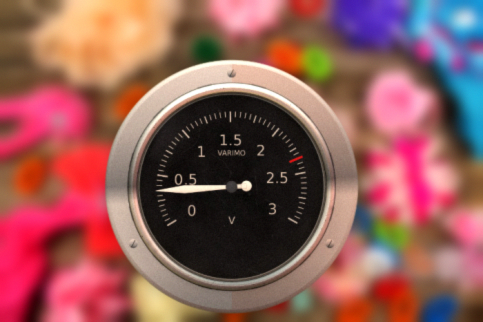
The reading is 0.35 V
